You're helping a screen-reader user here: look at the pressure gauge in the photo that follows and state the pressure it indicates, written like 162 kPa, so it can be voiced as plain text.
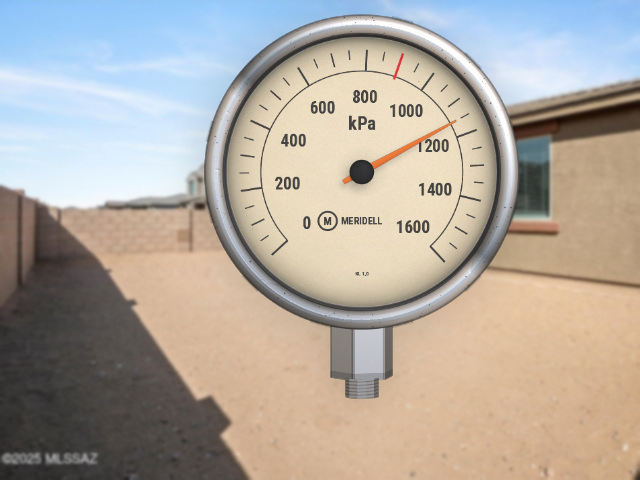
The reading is 1150 kPa
